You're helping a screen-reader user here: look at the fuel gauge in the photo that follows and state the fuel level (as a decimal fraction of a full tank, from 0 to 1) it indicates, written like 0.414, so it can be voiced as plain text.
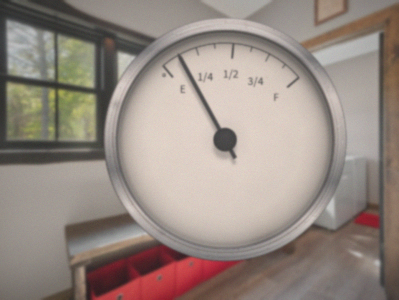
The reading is 0.125
